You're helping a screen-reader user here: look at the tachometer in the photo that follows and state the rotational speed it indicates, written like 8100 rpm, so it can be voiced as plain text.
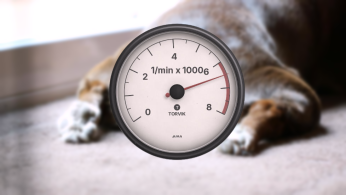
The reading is 6500 rpm
